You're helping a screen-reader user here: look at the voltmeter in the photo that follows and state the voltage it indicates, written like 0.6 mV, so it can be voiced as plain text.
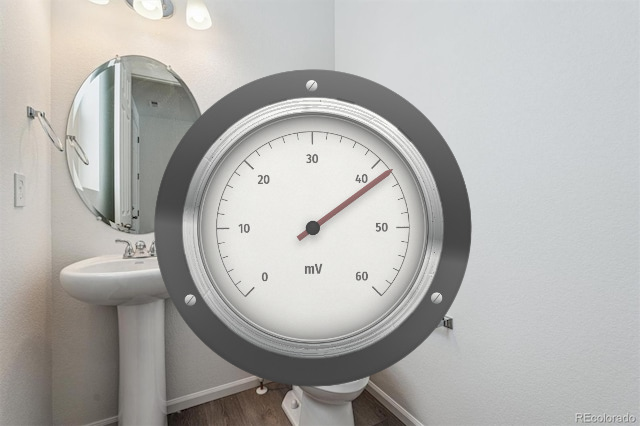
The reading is 42 mV
